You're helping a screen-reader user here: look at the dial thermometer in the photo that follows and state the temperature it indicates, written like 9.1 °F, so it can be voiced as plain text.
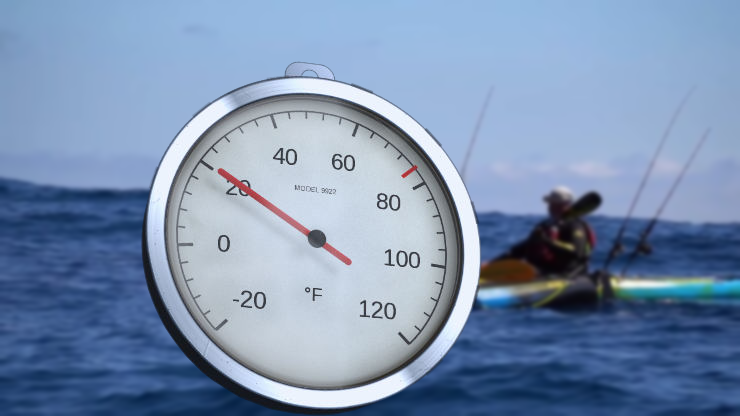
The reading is 20 °F
